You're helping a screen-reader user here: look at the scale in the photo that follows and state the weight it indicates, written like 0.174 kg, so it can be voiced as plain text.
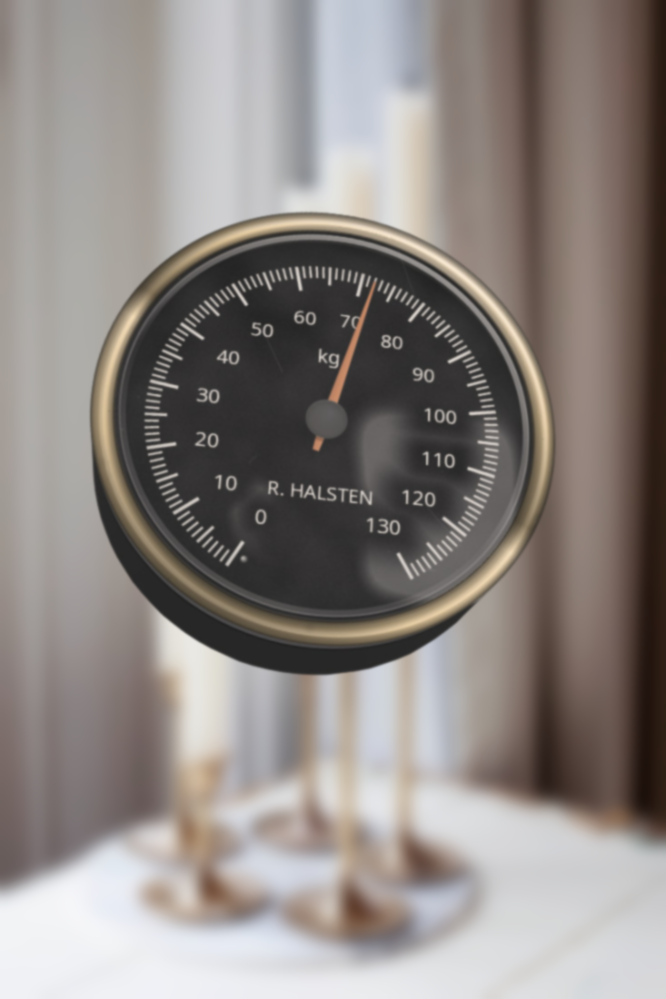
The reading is 72 kg
